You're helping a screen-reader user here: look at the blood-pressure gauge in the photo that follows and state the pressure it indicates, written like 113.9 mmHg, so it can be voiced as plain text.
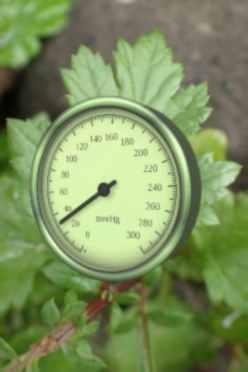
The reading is 30 mmHg
